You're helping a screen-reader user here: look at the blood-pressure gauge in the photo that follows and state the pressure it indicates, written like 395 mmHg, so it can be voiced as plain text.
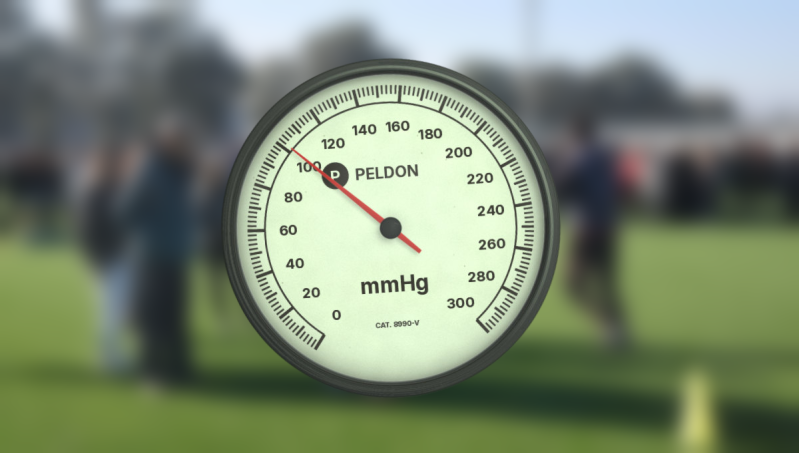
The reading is 102 mmHg
